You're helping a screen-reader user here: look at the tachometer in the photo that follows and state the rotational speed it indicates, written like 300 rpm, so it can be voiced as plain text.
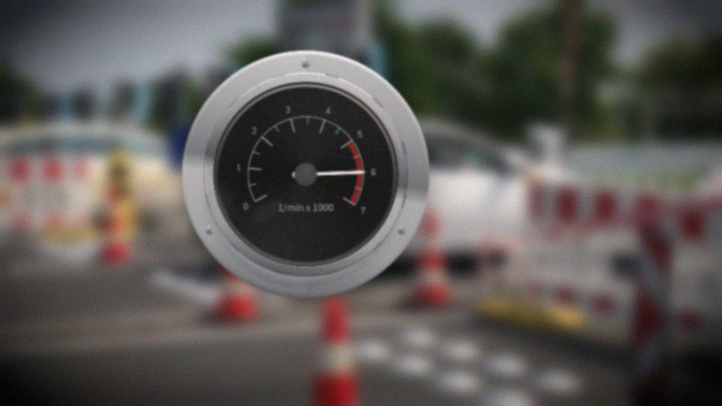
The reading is 6000 rpm
